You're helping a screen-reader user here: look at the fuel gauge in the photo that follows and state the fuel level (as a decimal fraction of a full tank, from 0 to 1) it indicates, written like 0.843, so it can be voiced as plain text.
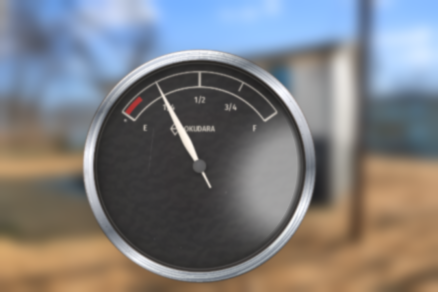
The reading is 0.25
